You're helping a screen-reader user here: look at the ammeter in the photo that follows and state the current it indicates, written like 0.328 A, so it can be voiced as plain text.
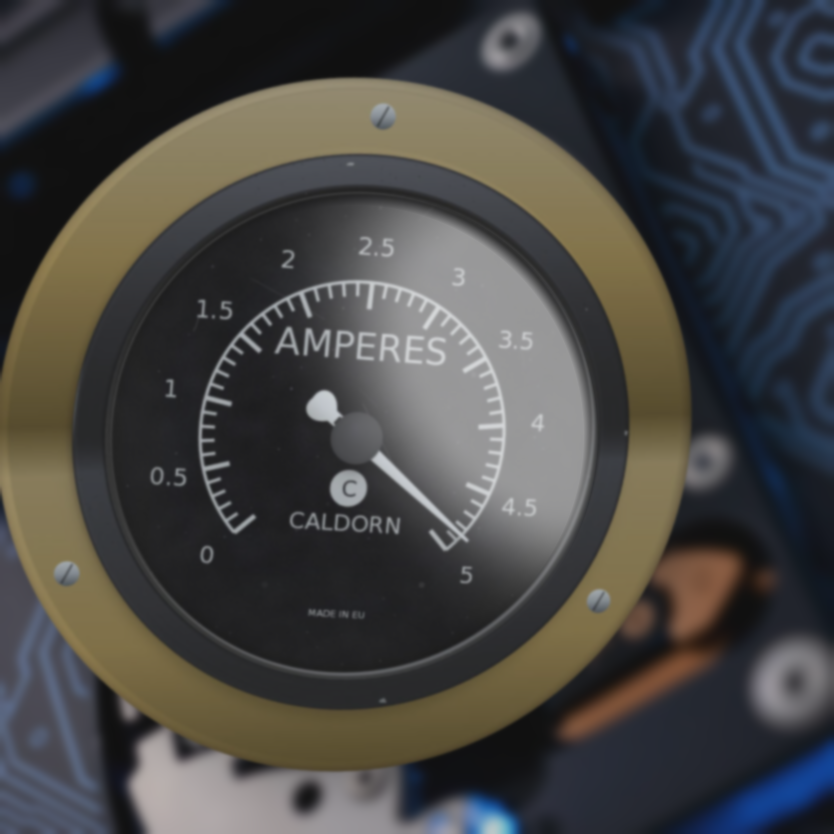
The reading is 4.85 A
